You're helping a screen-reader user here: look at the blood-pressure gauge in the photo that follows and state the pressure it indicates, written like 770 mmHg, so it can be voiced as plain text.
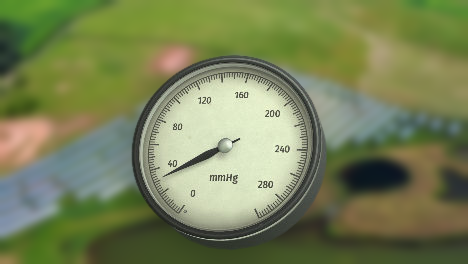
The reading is 30 mmHg
